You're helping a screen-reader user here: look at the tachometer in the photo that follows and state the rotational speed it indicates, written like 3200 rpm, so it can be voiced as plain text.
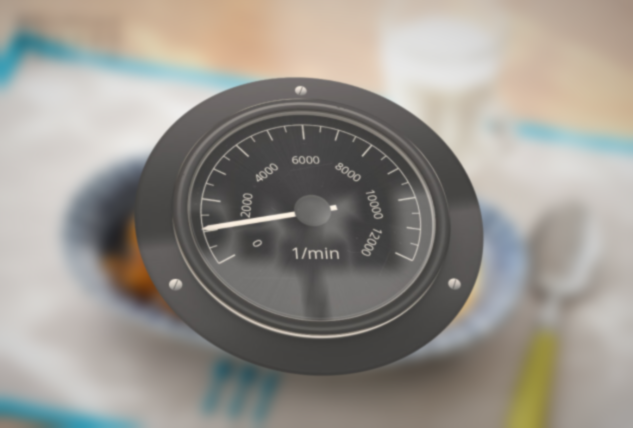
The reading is 1000 rpm
